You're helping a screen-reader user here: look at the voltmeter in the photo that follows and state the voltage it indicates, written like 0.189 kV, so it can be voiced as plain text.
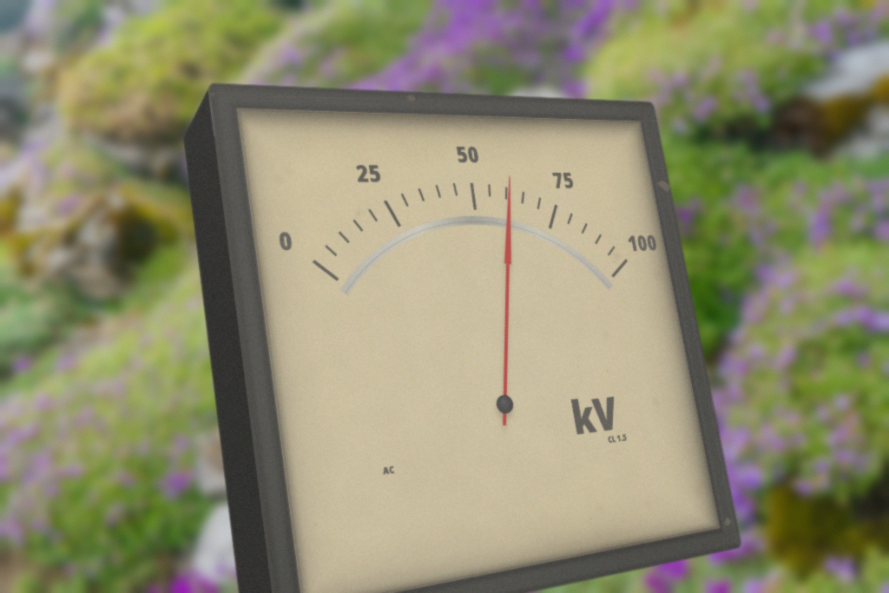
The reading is 60 kV
